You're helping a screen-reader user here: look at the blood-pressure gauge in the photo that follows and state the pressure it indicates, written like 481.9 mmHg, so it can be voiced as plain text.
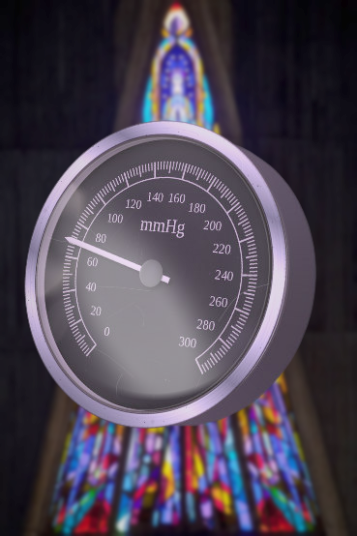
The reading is 70 mmHg
